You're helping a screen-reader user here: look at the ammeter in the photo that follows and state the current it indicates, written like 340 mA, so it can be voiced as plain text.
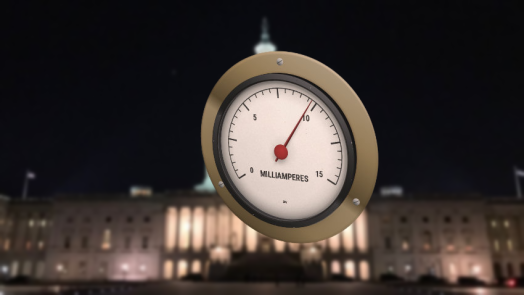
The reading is 9.75 mA
